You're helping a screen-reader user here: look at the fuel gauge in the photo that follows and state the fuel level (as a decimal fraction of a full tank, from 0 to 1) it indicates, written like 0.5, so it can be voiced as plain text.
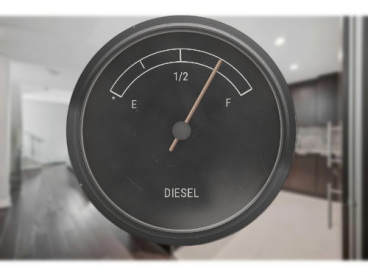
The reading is 0.75
